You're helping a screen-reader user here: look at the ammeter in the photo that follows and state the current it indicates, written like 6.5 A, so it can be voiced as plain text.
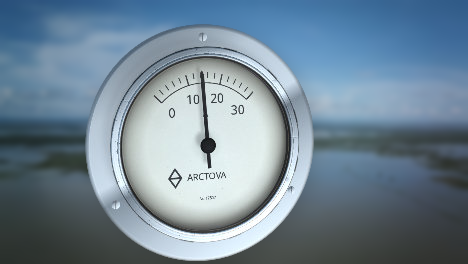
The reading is 14 A
